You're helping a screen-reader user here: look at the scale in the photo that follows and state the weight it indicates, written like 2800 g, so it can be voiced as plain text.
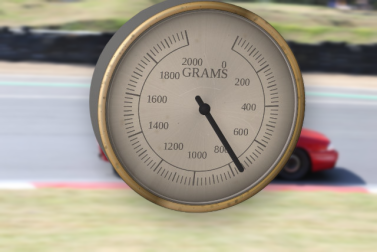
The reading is 760 g
